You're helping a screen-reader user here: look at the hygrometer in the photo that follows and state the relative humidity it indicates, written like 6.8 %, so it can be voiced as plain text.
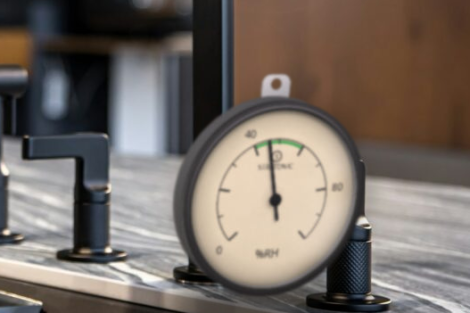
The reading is 45 %
